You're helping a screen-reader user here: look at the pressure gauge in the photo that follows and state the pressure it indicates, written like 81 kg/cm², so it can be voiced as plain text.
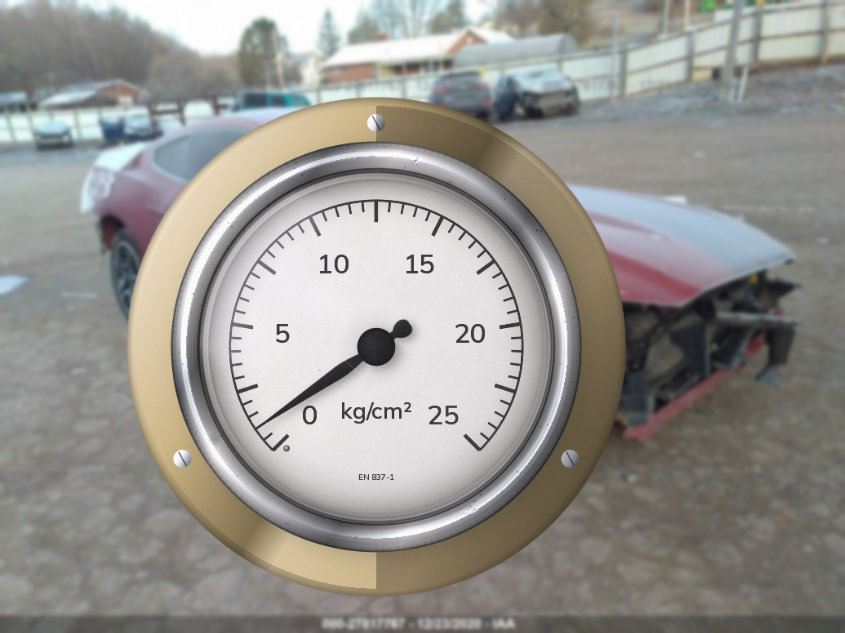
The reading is 1 kg/cm²
